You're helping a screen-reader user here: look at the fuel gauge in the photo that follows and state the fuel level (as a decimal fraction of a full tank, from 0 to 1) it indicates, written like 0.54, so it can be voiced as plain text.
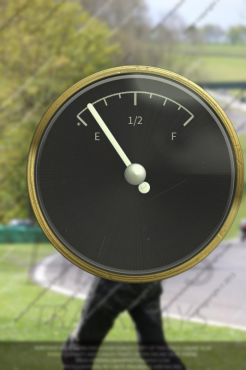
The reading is 0.125
